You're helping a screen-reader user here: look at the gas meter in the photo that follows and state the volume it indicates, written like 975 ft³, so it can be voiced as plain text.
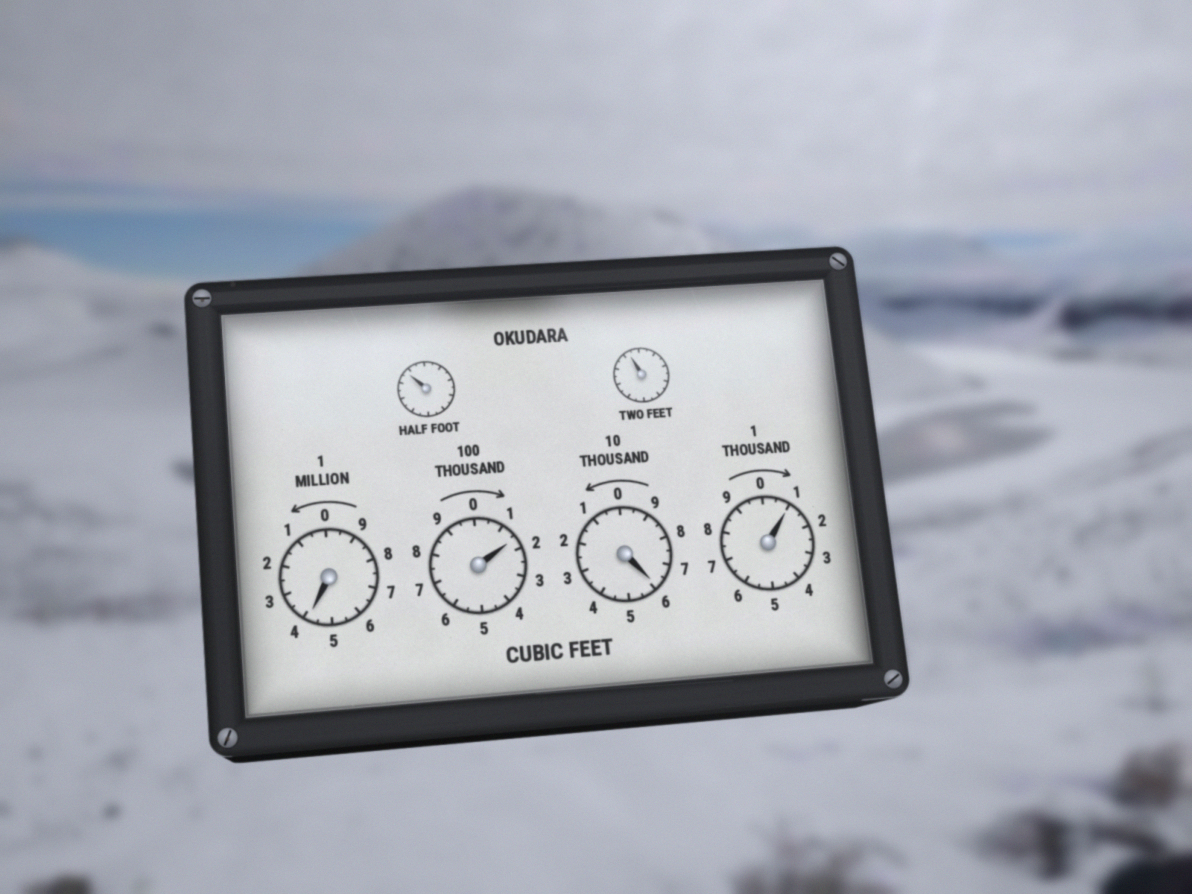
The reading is 416100 ft³
